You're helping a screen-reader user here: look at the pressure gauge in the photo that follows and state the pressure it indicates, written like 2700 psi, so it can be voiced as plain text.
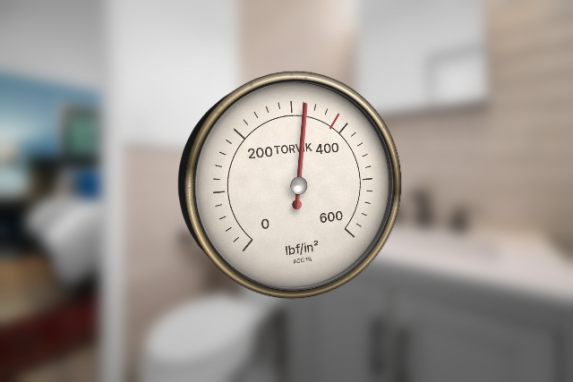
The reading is 320 psi
